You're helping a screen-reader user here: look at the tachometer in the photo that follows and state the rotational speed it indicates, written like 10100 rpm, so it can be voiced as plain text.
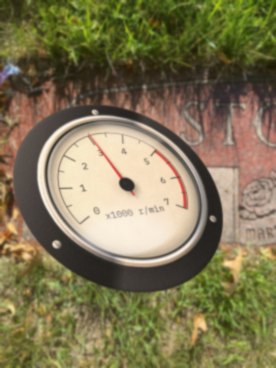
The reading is 3000 rpm
